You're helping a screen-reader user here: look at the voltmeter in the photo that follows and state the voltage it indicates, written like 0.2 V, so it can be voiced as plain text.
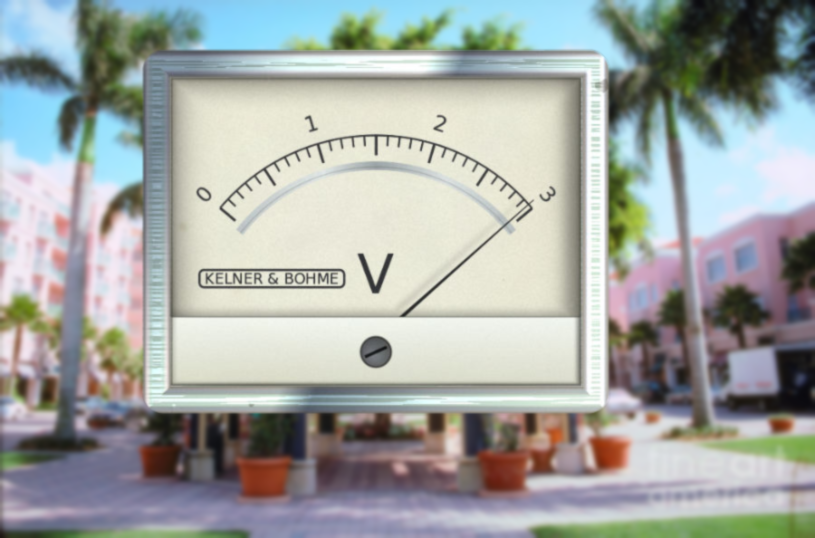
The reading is 2.95 V
